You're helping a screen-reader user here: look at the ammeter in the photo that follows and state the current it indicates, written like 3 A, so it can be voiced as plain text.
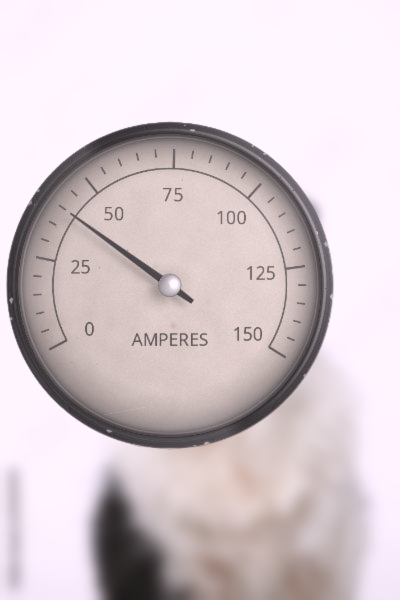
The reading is 40 A
